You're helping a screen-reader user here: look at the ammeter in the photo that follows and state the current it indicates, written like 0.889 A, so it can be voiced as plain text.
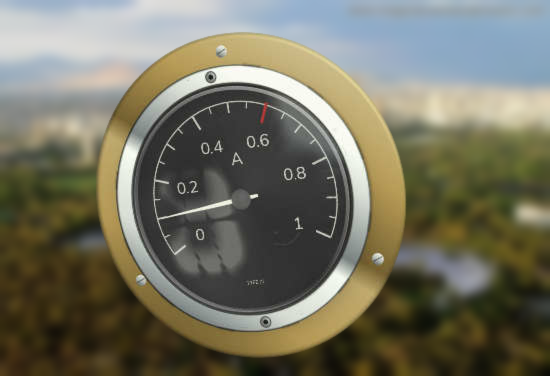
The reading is 0.1 A
